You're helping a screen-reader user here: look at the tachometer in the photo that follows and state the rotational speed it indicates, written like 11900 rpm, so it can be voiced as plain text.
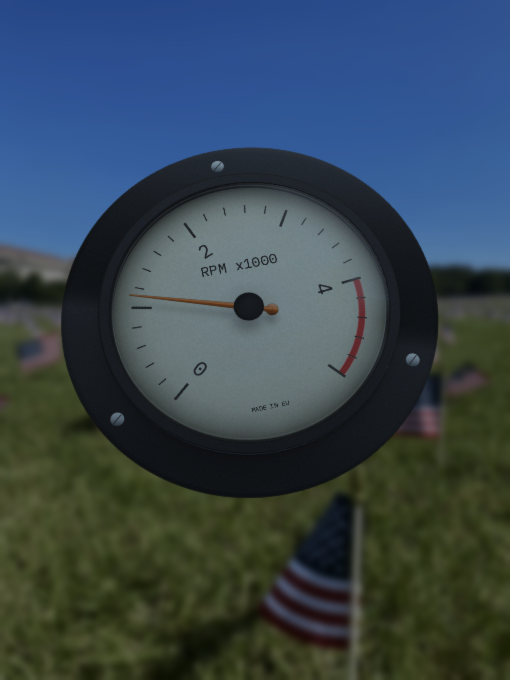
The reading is 1100 rpm
